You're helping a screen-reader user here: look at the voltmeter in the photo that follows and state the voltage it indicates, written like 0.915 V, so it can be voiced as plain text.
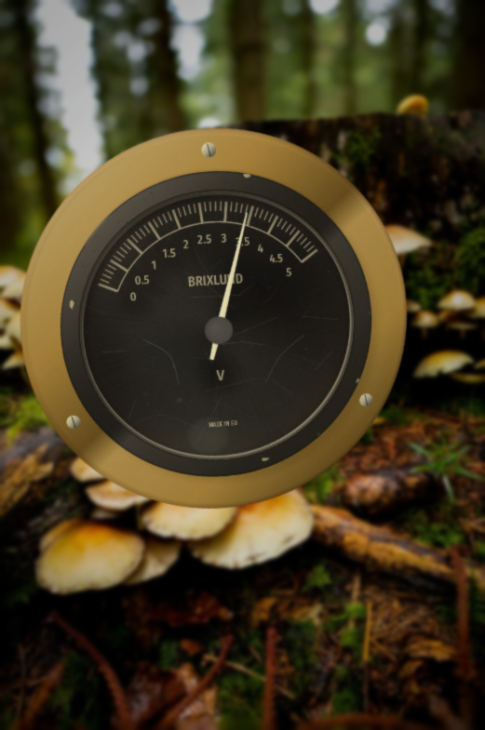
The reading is 3.4 V
